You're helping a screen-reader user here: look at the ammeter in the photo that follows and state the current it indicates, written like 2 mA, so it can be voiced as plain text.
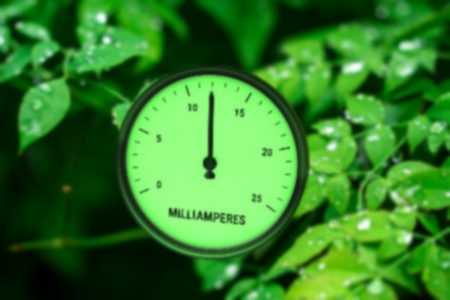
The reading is 12 mA
